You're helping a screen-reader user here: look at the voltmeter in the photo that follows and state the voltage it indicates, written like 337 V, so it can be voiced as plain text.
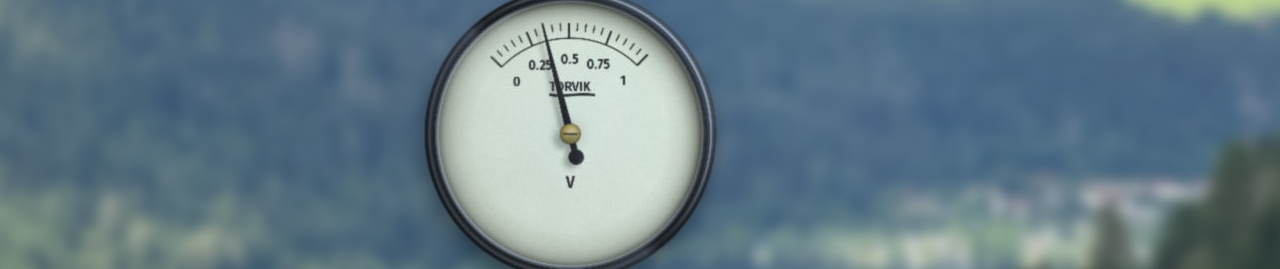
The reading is 0.35 V
